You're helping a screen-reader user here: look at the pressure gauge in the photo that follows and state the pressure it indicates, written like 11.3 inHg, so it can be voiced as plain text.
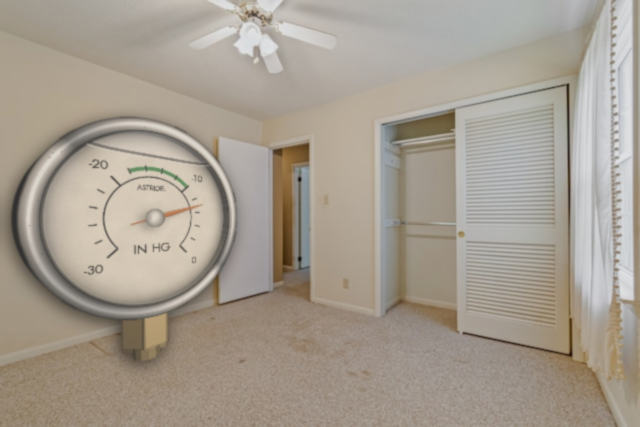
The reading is -7 inHg
